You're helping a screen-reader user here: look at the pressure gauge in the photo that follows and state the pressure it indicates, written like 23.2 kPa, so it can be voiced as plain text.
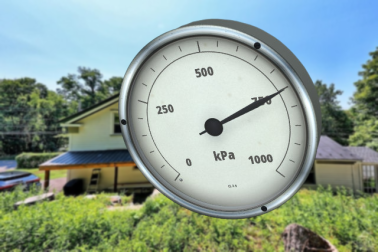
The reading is 750 kPa
